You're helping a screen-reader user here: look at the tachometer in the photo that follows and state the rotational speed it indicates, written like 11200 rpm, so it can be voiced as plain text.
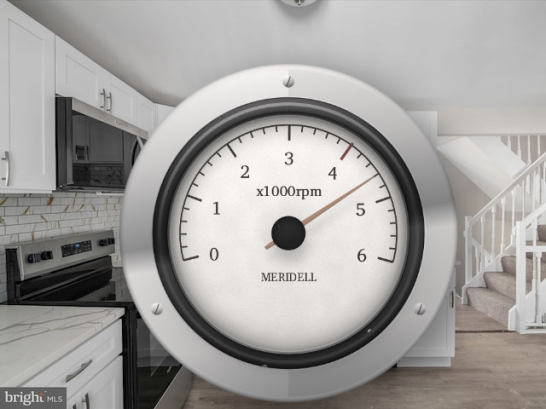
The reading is 4600 rpm
